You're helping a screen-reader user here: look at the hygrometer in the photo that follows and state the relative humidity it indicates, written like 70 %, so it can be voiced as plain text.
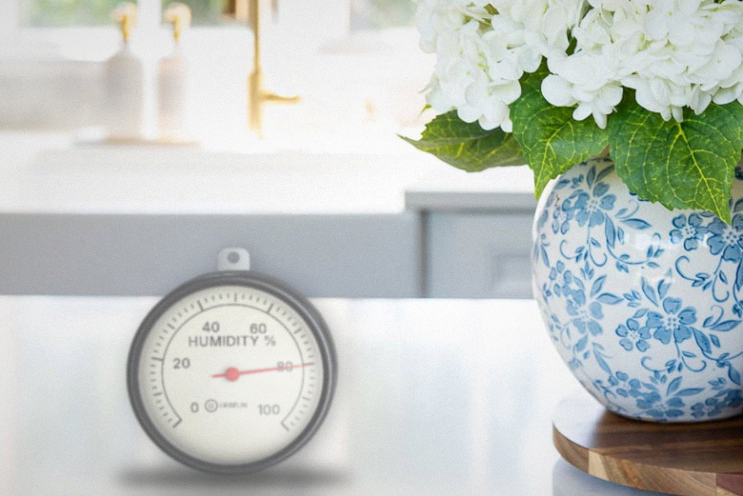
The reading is 80 %
